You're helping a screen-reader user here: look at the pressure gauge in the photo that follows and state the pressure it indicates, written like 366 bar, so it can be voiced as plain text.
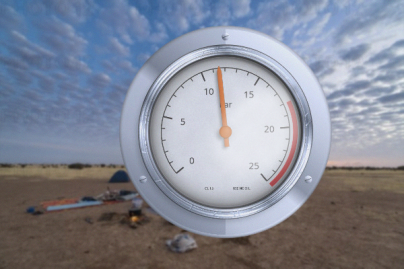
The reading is 11.5 bar
